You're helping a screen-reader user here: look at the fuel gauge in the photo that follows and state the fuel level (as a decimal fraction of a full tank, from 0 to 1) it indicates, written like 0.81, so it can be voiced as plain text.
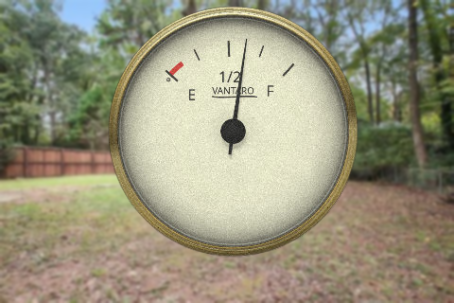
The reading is 0.625
